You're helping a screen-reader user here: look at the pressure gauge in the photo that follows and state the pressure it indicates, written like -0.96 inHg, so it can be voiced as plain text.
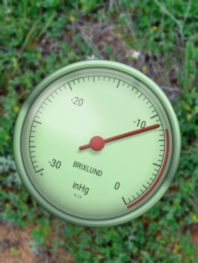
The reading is -9 inHg
